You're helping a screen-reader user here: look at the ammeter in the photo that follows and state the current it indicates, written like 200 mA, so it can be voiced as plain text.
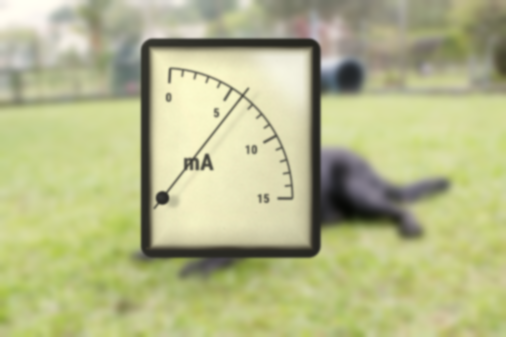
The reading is 6 mA
